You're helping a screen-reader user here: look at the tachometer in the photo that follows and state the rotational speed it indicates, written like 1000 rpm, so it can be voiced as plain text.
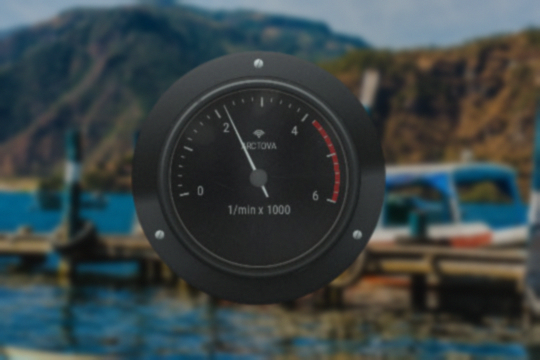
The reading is 2200 rpm
